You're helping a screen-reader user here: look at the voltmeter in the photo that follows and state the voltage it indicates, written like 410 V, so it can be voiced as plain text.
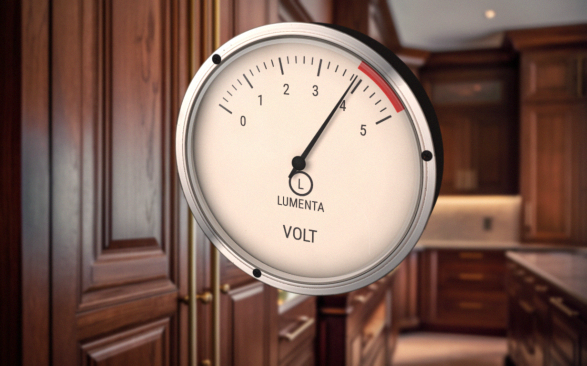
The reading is 3.9 V
